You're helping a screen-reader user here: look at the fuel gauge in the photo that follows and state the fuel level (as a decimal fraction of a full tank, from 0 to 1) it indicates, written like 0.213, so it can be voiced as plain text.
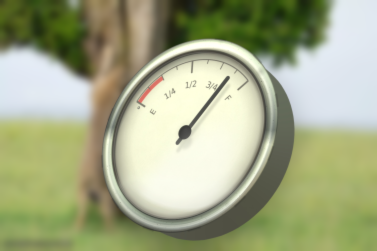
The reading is 0.875
